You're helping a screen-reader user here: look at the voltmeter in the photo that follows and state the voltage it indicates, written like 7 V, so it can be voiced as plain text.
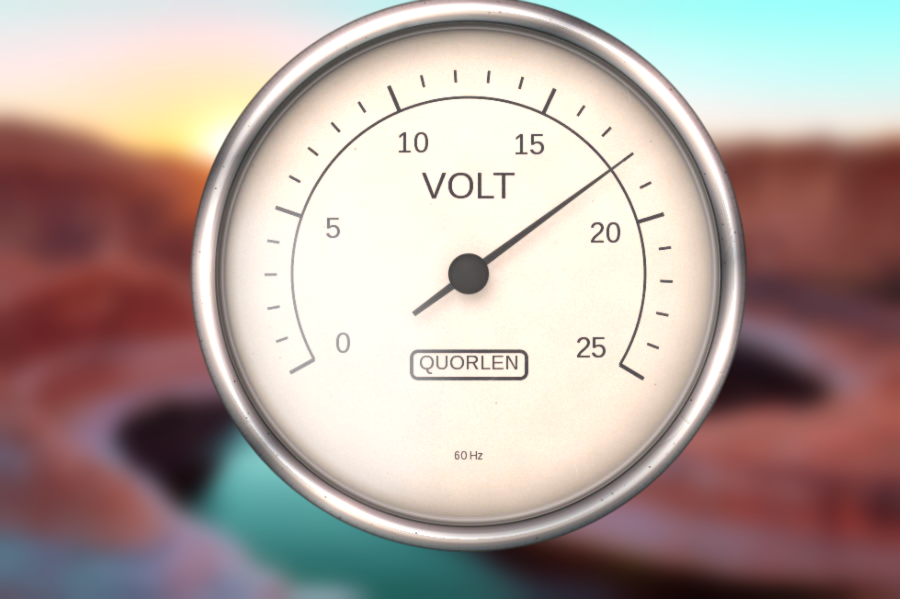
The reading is 18 V
